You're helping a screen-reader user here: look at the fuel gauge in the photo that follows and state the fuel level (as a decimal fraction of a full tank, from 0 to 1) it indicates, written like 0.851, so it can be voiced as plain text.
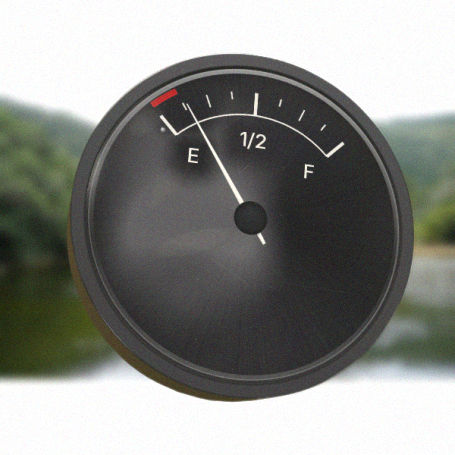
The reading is 0.125
